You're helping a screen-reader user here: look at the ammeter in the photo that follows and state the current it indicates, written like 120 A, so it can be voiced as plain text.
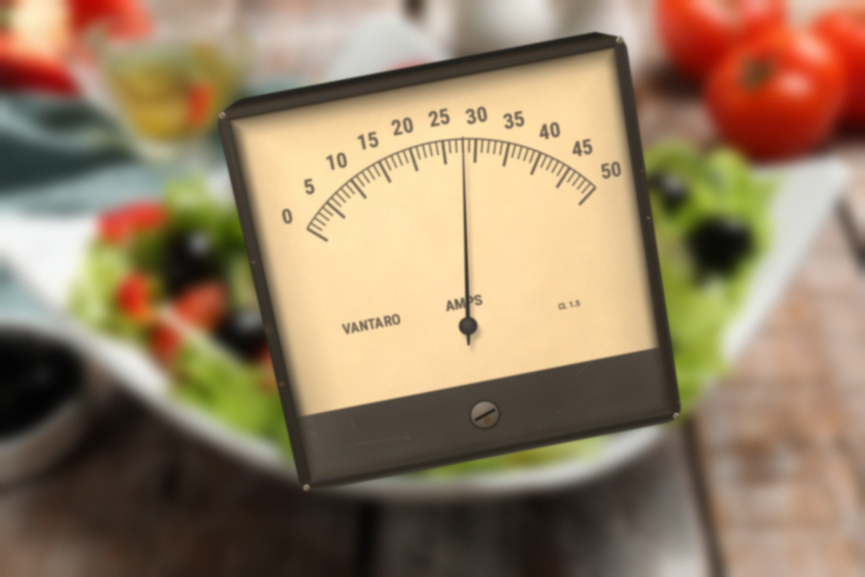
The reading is 28 A
